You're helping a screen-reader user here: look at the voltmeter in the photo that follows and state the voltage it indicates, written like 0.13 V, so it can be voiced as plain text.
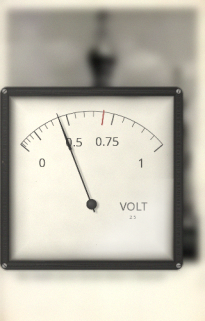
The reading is 0.45 V
